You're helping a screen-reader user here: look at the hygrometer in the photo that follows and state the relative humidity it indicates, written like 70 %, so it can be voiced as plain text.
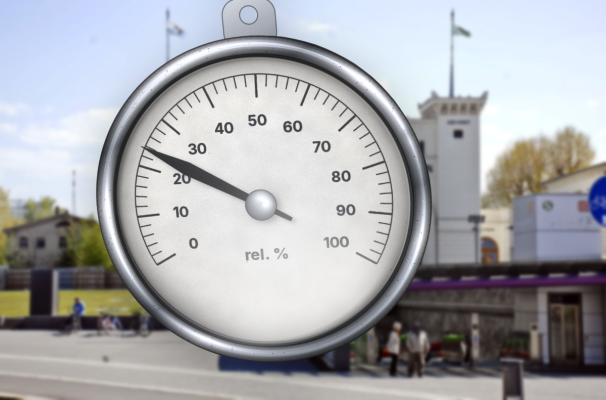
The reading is 24 %
